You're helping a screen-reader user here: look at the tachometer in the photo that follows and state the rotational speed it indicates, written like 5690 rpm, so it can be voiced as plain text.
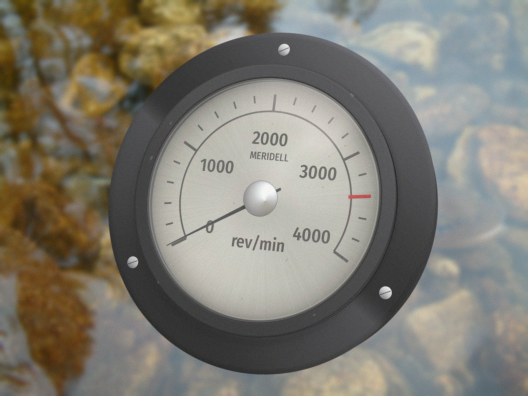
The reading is 0 rpm
